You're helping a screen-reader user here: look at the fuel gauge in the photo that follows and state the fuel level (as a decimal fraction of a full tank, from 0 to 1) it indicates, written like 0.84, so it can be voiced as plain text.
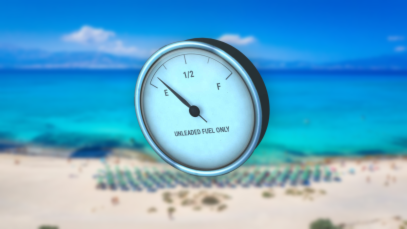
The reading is 0.125
